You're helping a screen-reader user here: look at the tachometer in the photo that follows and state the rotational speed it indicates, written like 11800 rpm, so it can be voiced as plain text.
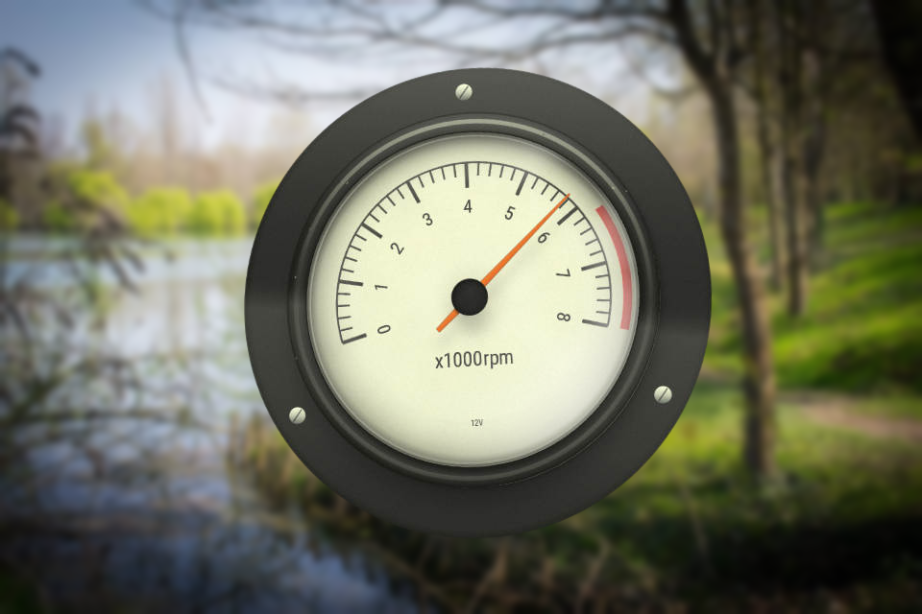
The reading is 5800 rpm
